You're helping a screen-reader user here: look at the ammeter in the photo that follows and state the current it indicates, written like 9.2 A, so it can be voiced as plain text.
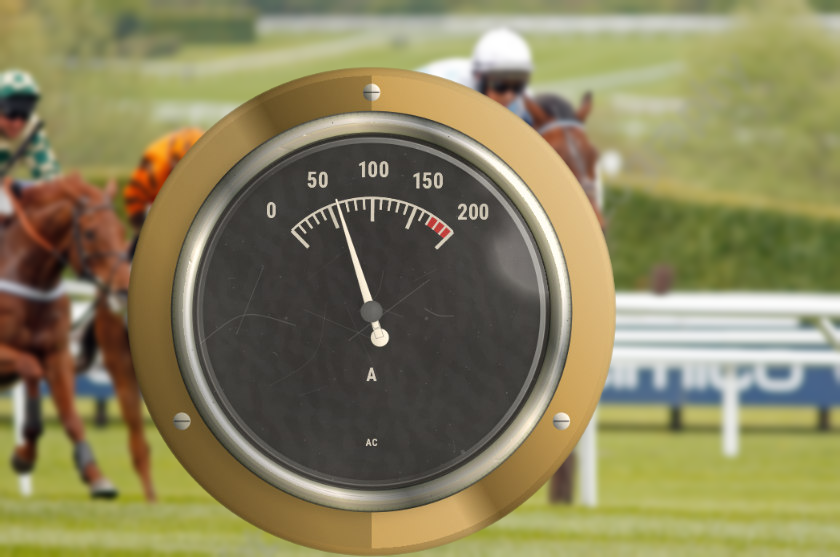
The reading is 60 A
